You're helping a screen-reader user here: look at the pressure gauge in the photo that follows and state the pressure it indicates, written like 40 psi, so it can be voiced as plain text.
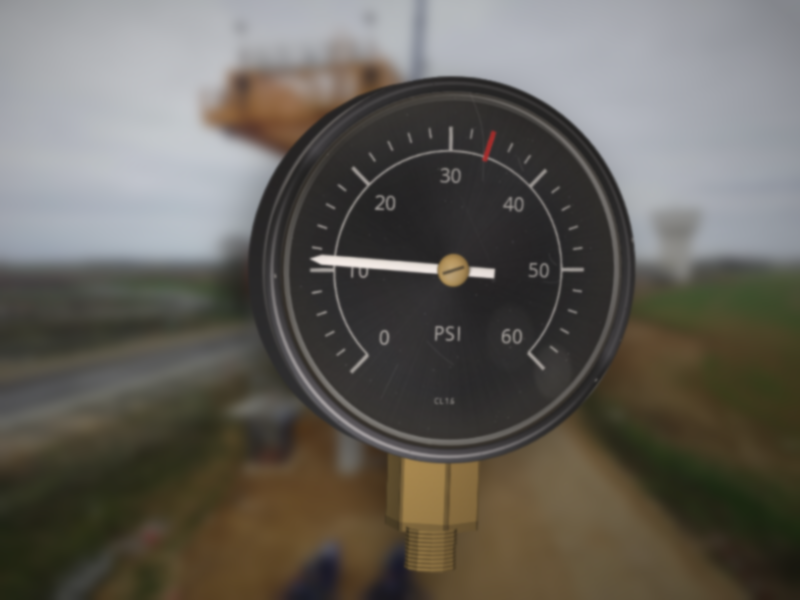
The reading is 11 psi
